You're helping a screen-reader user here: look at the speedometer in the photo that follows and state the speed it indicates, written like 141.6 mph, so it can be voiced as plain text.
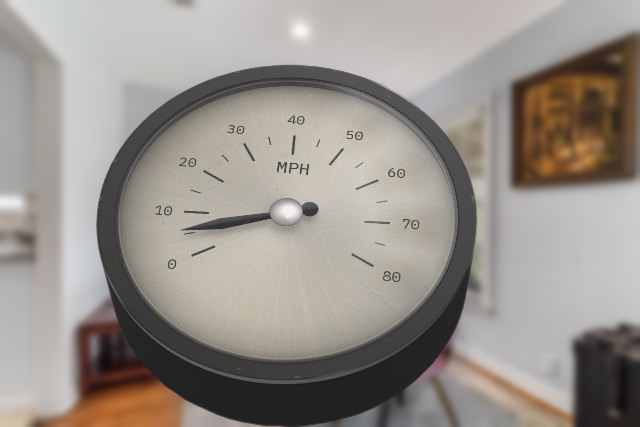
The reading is 5 mph
